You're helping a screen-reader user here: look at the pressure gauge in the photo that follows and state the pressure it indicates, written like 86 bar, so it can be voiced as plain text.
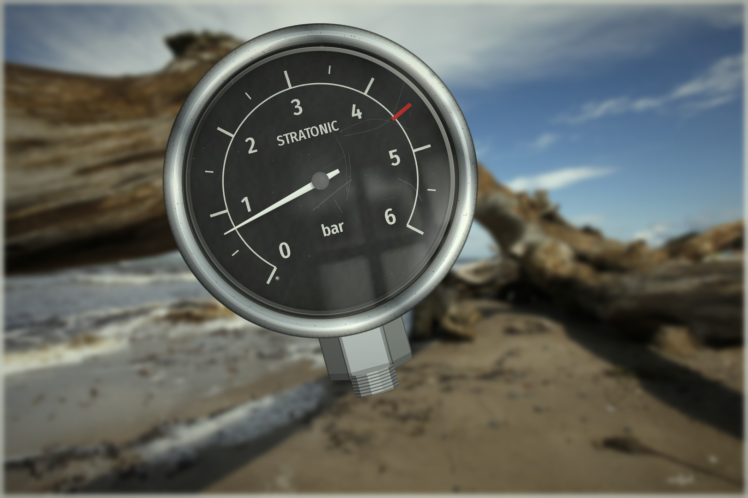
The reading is 0.75 bar
